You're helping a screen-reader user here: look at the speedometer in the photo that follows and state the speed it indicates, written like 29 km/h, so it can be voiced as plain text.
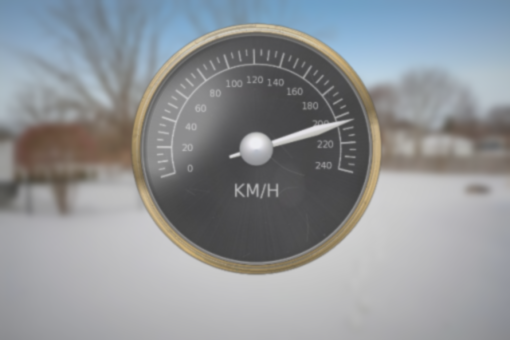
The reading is 205 km/h
